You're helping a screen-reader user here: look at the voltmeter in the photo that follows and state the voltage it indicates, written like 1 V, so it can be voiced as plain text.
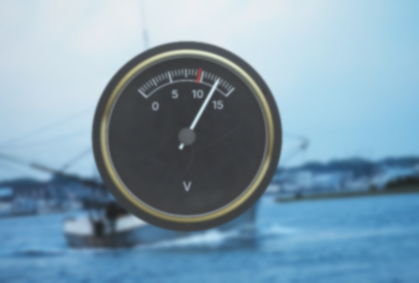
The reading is 12.5 V
